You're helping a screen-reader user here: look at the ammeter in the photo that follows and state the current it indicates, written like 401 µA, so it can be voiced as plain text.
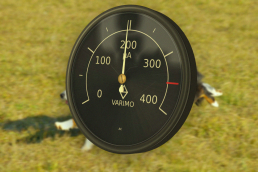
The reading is 200 µA
